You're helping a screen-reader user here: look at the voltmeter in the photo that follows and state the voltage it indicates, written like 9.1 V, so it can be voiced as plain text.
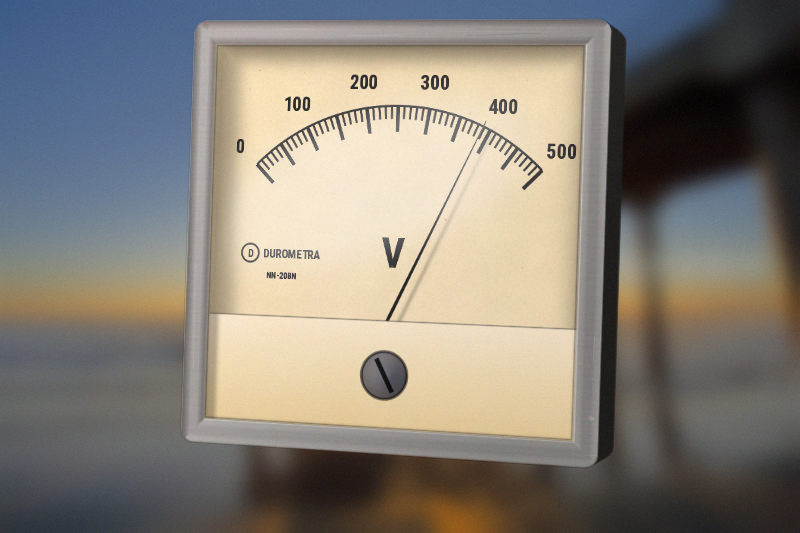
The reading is 390 V
